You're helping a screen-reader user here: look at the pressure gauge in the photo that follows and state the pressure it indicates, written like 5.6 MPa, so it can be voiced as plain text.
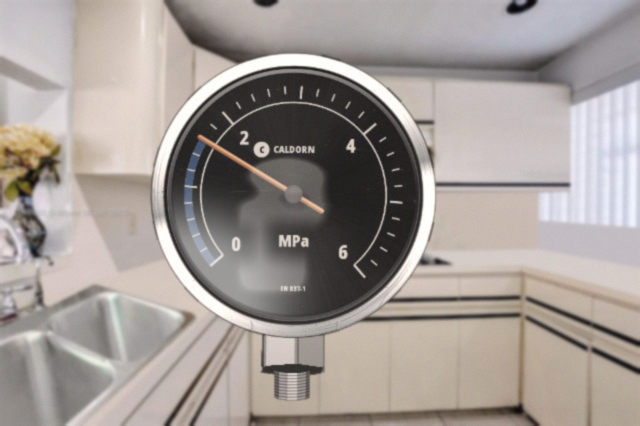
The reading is 1.6 MPa
